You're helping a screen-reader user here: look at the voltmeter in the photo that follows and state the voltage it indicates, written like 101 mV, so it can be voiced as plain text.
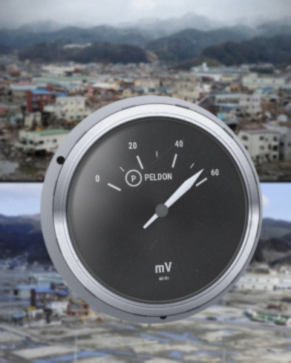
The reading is 55 mV
